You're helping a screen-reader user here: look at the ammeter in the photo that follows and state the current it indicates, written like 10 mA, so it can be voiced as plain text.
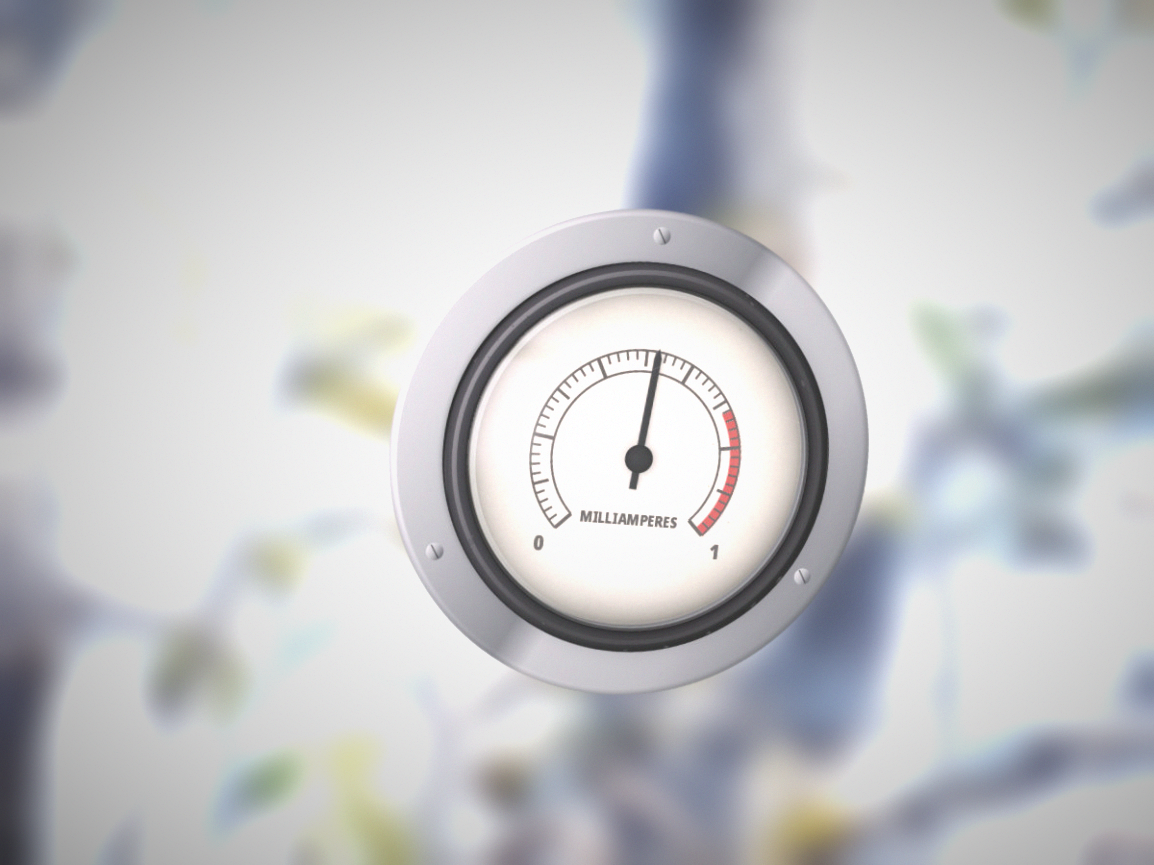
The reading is 0.52 mA
